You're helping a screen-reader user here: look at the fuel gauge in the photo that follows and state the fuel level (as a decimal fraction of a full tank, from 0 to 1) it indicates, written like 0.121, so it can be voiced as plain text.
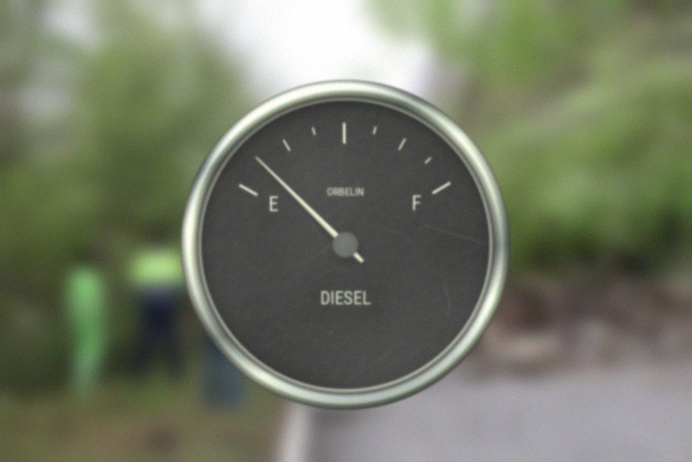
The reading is 0.125
